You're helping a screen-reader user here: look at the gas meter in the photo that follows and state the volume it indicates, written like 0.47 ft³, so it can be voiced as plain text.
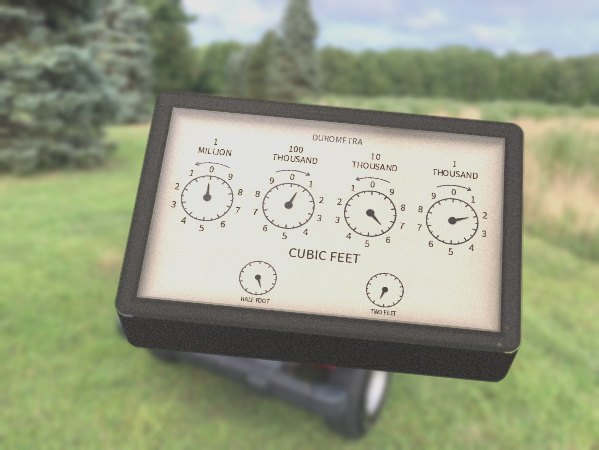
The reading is 6200 ft³
